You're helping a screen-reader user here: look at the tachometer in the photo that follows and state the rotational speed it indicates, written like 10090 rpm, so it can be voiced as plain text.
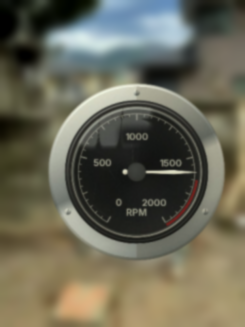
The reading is 1600 rpm
